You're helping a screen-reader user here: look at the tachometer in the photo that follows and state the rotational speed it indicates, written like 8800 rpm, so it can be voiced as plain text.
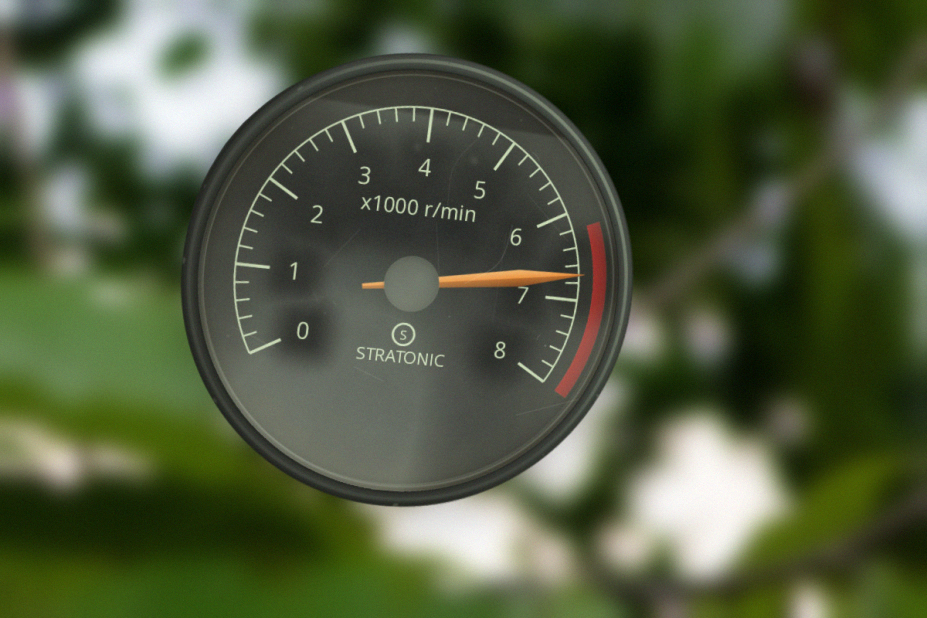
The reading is 6700 rpm
